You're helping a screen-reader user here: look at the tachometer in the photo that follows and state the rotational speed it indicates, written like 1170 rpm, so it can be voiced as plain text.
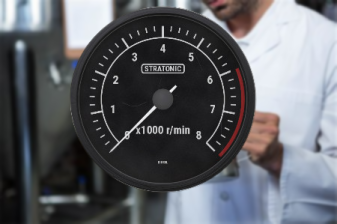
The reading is 0 rpm
